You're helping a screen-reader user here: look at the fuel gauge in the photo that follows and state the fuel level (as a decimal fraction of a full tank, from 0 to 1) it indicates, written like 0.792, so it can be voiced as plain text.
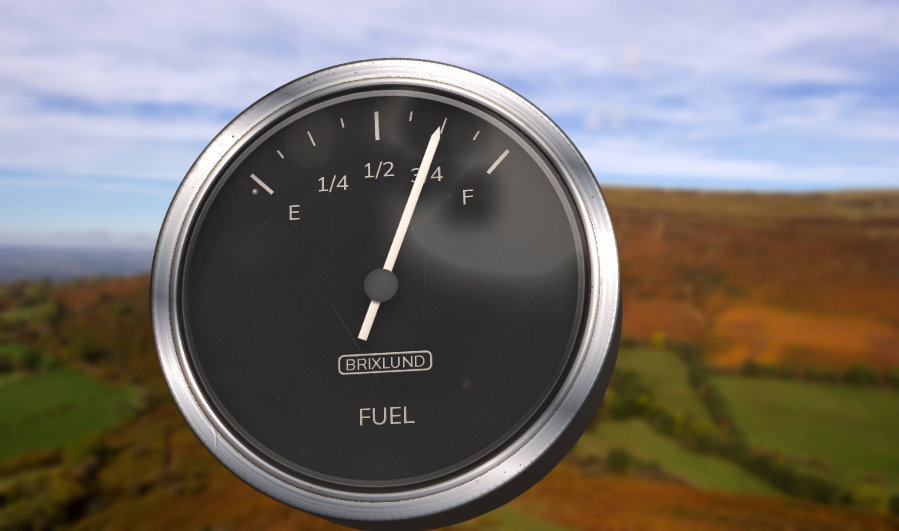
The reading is 0.75
